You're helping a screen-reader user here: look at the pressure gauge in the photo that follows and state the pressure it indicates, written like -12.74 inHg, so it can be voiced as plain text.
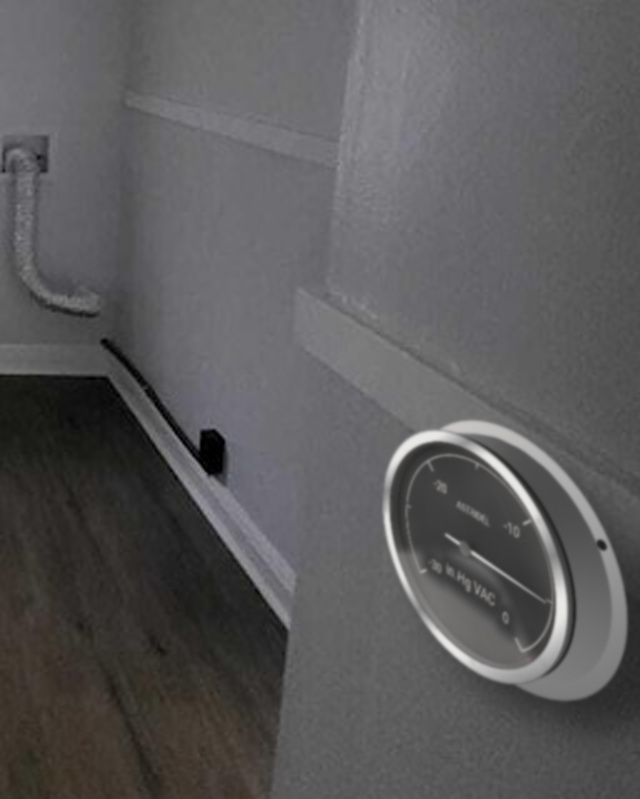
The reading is -5 inHg
